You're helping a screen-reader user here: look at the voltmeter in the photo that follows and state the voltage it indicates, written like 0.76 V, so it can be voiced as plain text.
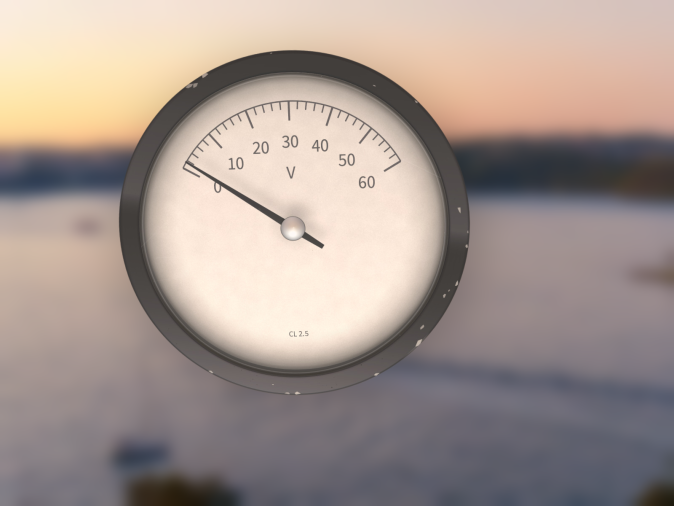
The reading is 2 V
